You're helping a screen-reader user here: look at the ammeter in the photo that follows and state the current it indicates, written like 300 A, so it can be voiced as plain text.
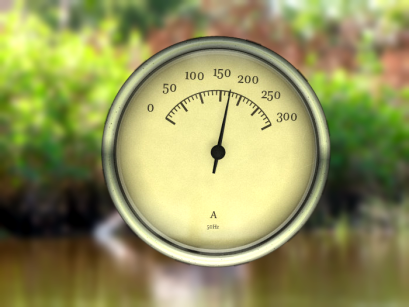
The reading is 170 A
